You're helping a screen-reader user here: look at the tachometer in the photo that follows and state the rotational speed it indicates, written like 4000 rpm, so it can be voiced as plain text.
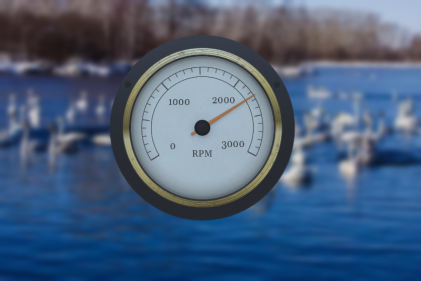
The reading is 2250 rpm
